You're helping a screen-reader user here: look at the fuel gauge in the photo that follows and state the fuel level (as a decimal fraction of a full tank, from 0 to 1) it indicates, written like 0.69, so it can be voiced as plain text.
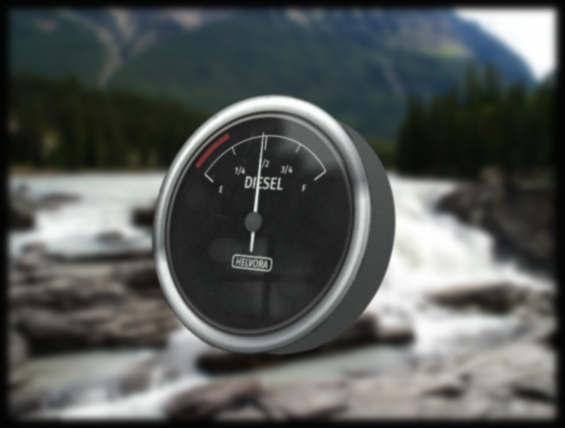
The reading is 0.5
